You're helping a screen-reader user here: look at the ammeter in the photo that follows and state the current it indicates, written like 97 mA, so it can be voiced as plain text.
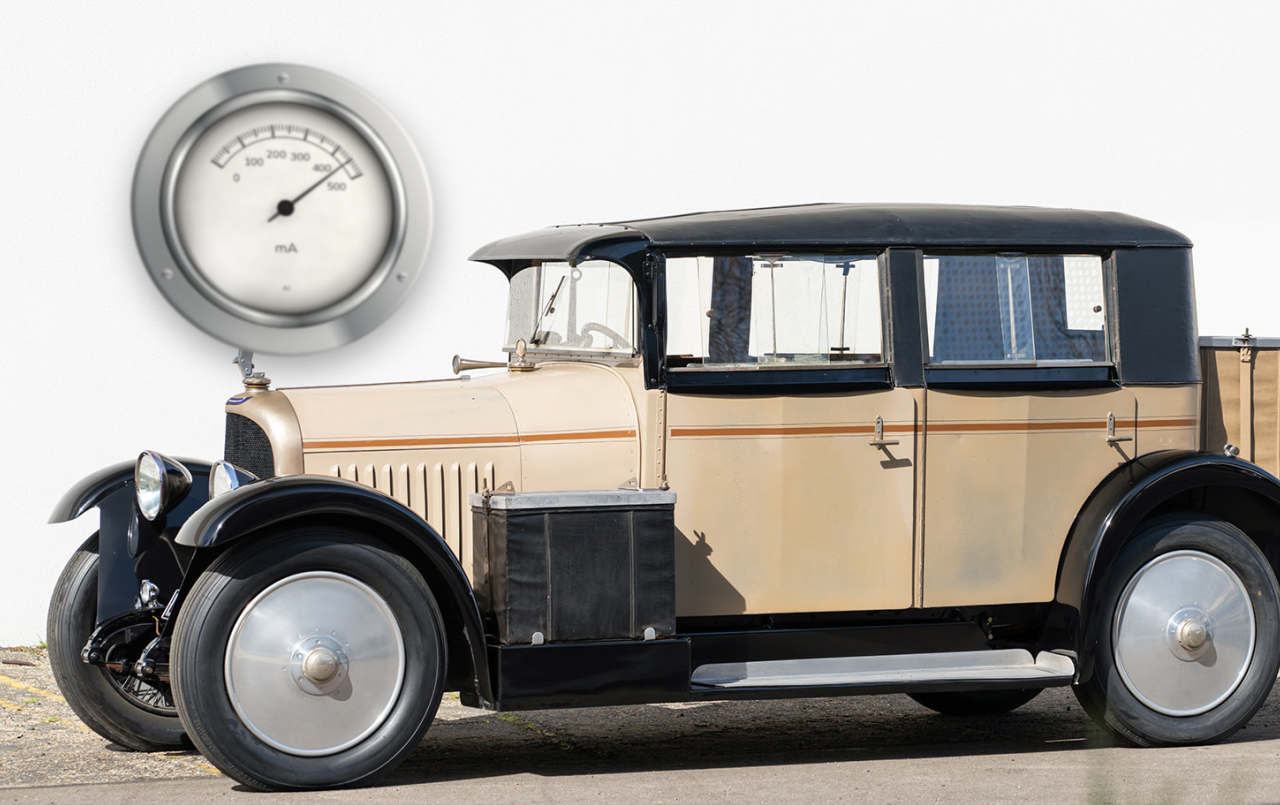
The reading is 450 mA
